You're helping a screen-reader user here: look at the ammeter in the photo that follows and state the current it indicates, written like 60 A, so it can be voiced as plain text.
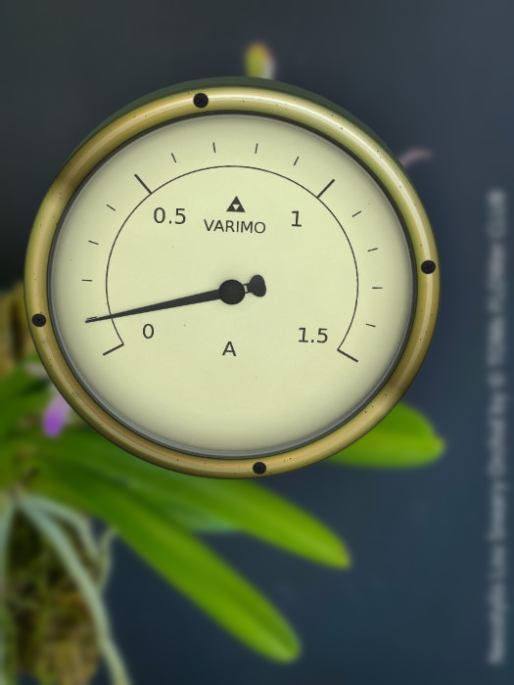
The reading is 0.1 A
